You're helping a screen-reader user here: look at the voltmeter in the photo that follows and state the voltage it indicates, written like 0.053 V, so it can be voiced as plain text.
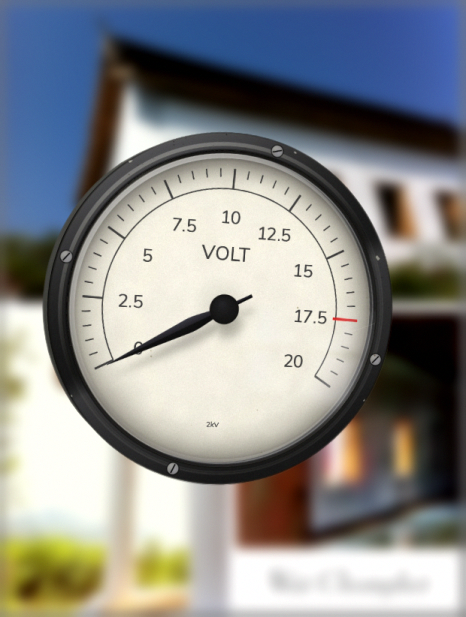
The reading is 0 V
